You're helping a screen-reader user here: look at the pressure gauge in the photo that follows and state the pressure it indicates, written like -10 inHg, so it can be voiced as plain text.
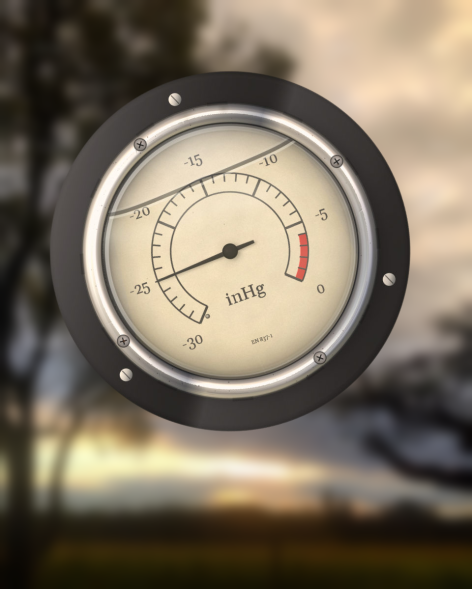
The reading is -25 inHg
